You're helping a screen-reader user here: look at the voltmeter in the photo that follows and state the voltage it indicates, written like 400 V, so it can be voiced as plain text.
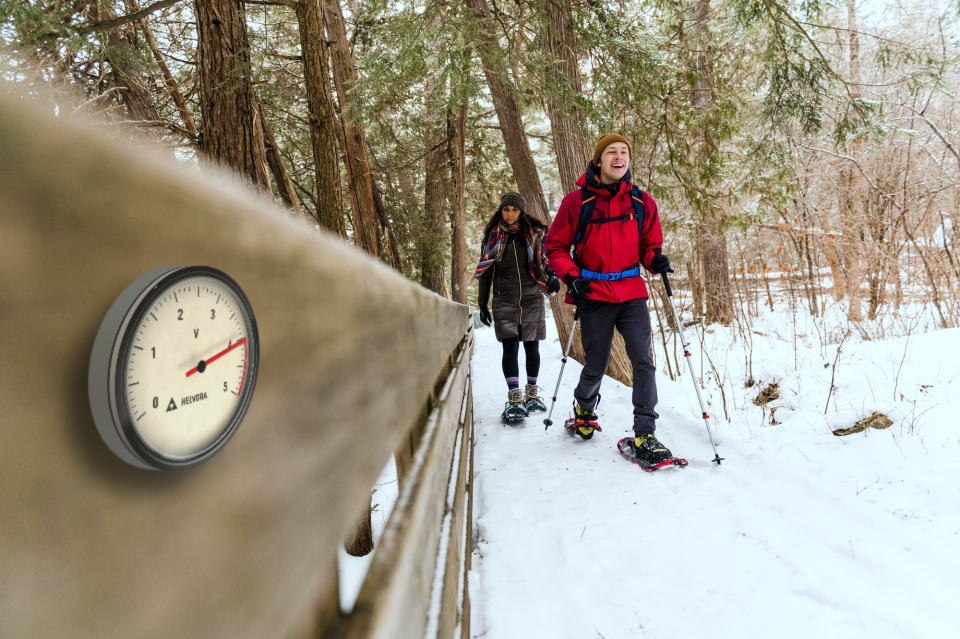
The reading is 4 V
